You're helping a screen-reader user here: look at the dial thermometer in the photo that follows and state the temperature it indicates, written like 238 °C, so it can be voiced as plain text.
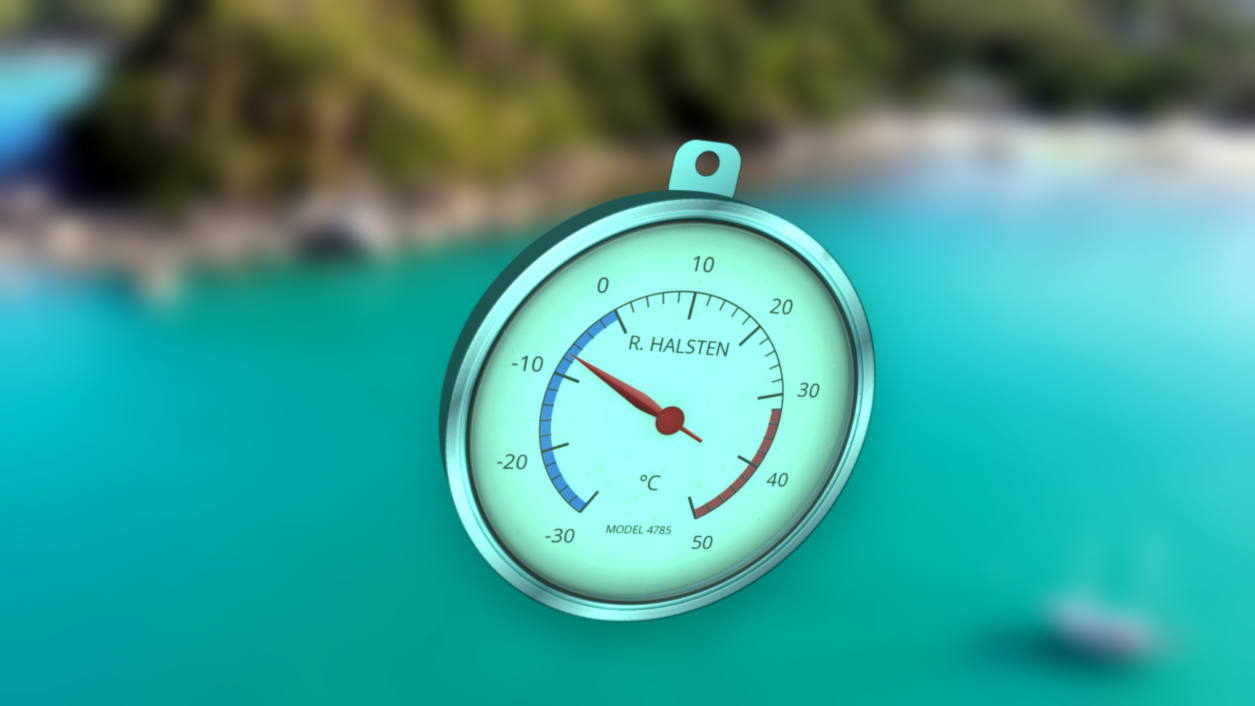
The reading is -7 °C
